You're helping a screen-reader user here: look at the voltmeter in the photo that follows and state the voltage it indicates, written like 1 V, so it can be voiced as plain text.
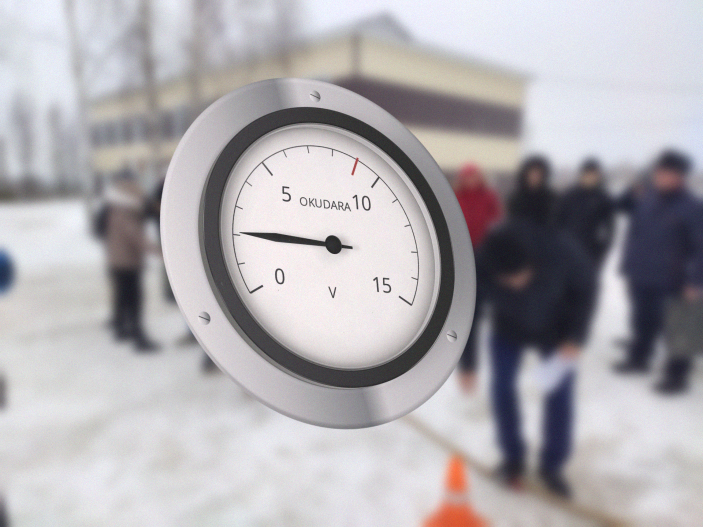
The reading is 2 V
